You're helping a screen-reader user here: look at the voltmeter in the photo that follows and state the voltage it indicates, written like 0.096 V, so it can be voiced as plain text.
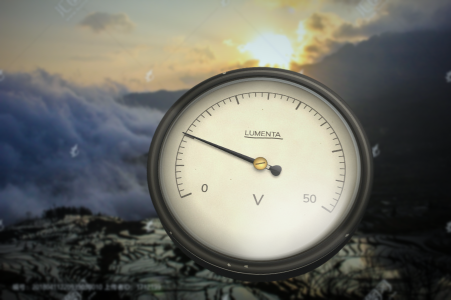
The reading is 10 V
